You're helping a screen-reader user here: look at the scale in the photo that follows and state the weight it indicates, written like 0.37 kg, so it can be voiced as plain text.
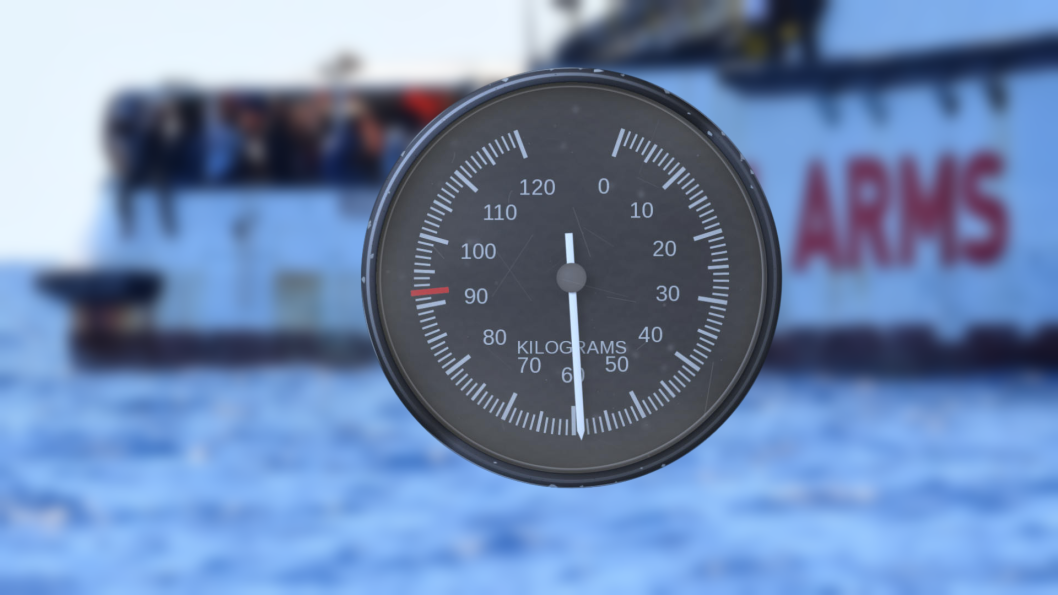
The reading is 59 kg
